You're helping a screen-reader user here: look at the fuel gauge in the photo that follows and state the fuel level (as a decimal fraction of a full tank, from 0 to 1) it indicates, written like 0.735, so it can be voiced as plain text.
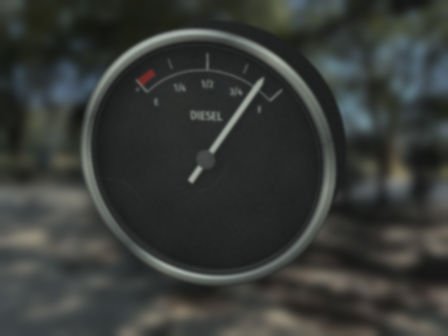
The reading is 0.875
